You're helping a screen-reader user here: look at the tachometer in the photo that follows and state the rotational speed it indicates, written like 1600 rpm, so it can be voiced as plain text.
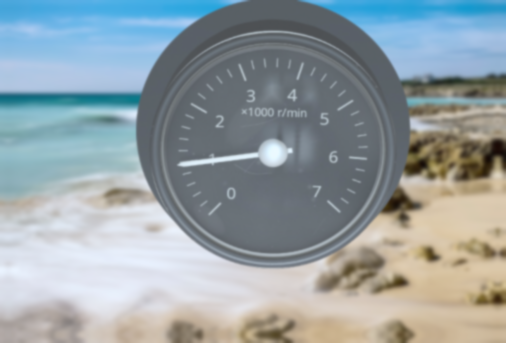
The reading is 1000 rpm
